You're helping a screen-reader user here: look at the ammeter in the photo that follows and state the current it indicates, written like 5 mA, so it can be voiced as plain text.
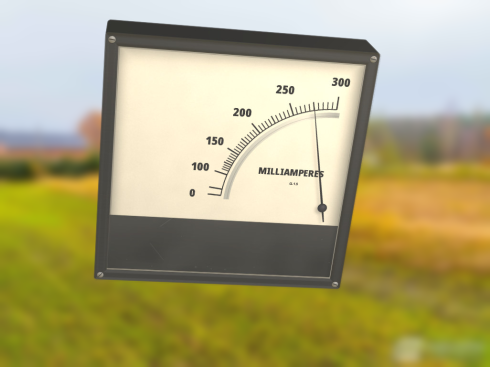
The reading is 275 mA
